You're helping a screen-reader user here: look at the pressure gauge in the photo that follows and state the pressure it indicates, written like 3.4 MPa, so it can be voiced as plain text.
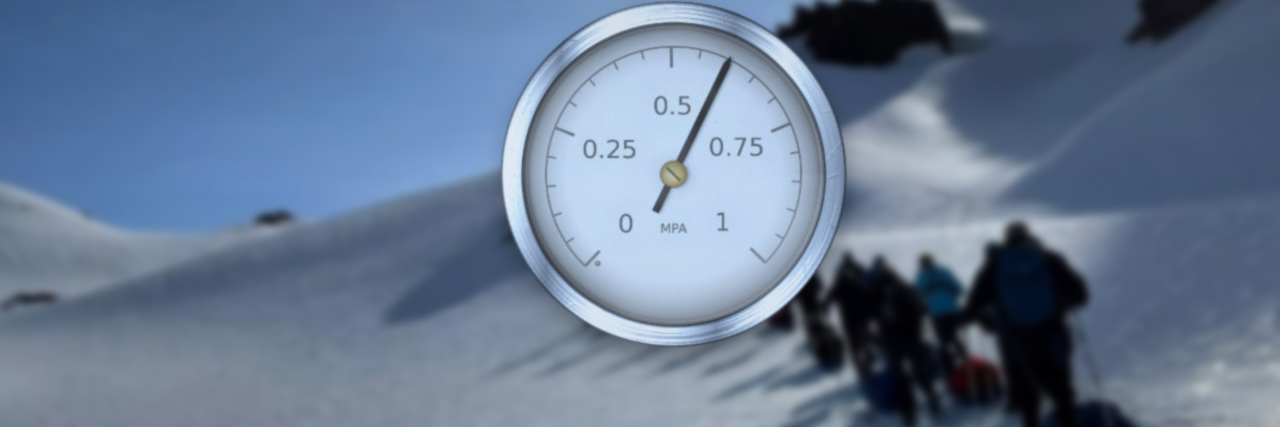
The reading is 0.6 MPa
